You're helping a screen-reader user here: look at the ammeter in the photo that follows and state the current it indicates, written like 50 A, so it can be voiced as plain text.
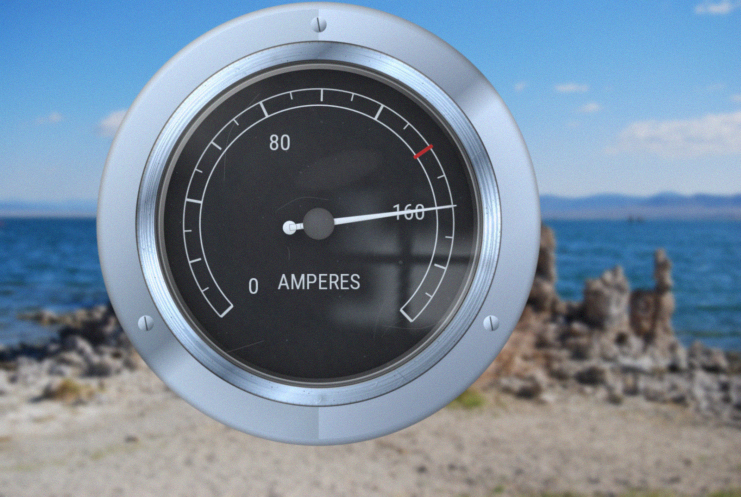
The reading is 160 A
